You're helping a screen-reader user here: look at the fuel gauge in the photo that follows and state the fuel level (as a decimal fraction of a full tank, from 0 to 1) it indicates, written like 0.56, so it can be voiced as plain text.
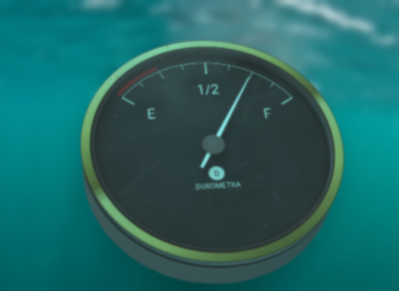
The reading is 0.75
